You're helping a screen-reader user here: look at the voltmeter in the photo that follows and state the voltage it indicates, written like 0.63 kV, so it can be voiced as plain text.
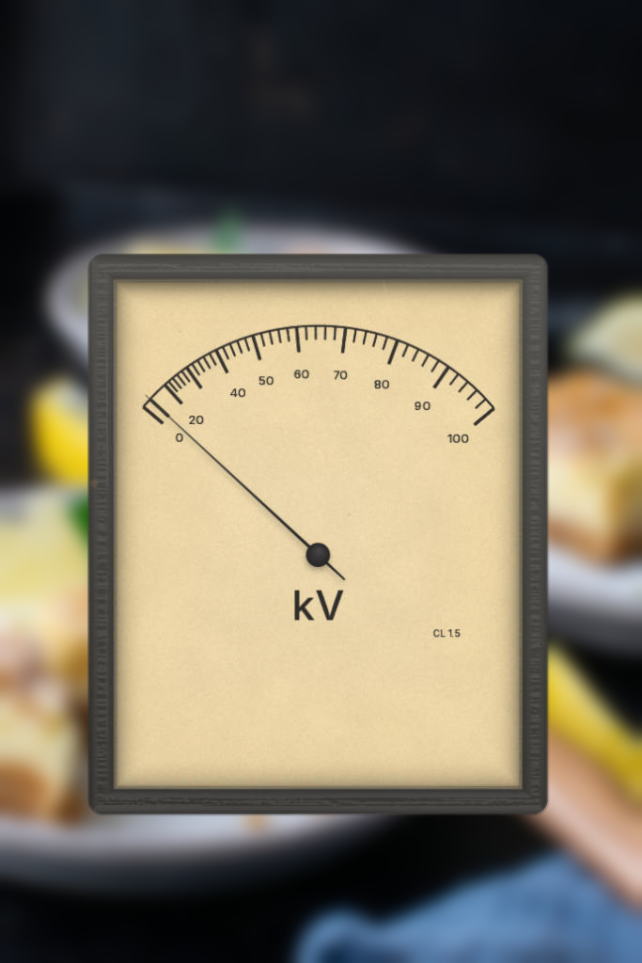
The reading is 10 kV
